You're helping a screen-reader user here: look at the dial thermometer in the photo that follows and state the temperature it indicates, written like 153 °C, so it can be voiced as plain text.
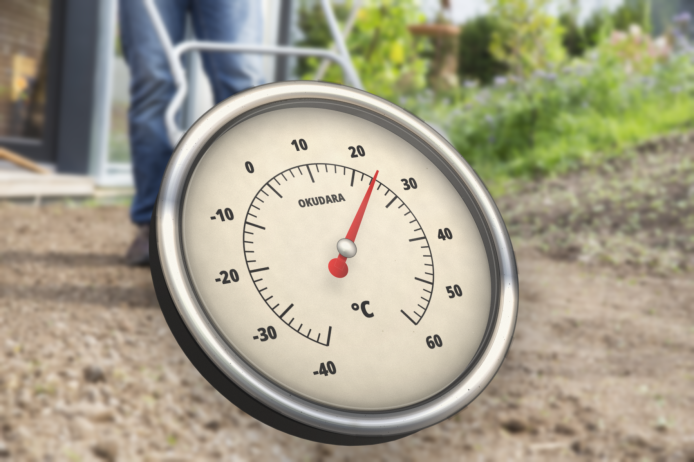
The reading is 24 °C
